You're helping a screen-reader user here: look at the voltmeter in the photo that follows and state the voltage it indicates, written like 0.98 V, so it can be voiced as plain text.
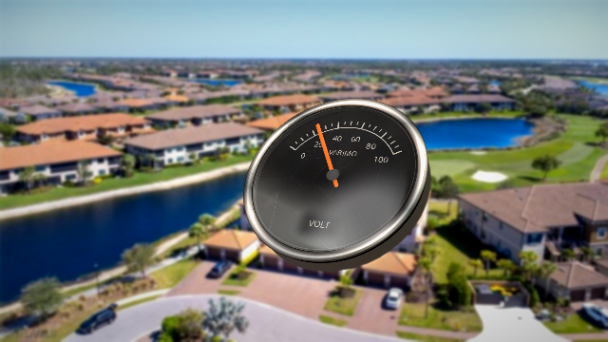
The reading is 25 V
